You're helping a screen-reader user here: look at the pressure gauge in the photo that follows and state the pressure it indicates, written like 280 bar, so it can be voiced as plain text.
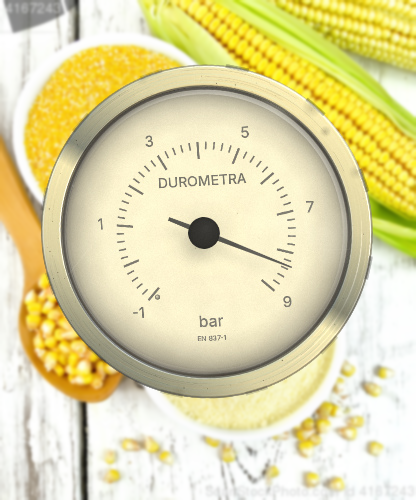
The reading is 8.3 bar
